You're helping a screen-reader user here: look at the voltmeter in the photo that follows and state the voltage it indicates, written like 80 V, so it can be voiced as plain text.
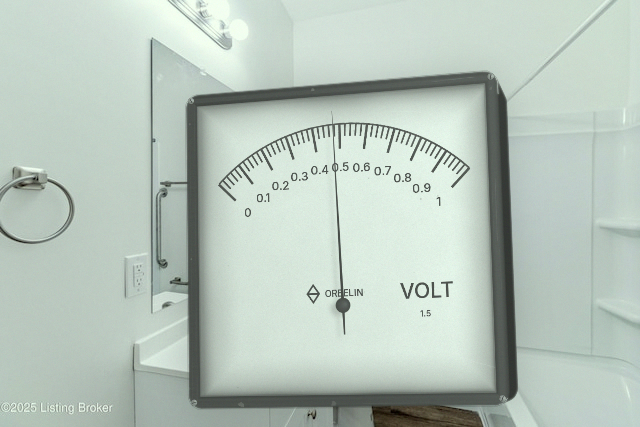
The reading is 0.48 V
